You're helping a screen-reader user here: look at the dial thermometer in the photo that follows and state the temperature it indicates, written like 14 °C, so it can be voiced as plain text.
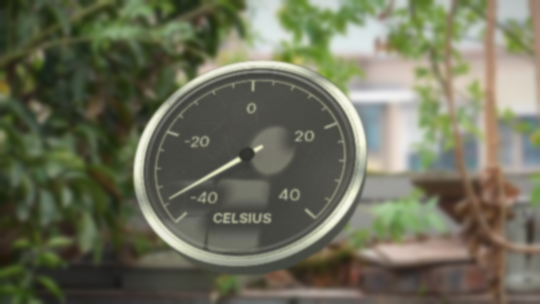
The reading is -36 °C
